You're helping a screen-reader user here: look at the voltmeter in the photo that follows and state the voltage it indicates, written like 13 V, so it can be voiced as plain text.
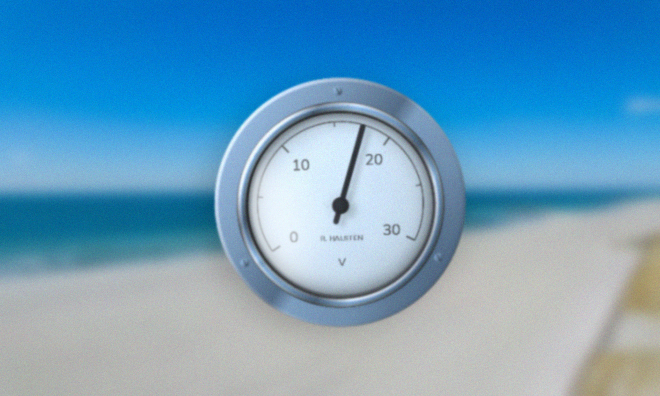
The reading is 17.5 V
